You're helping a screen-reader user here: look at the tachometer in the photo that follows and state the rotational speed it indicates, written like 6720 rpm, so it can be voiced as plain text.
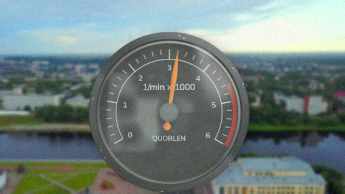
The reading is 3200 rpm
